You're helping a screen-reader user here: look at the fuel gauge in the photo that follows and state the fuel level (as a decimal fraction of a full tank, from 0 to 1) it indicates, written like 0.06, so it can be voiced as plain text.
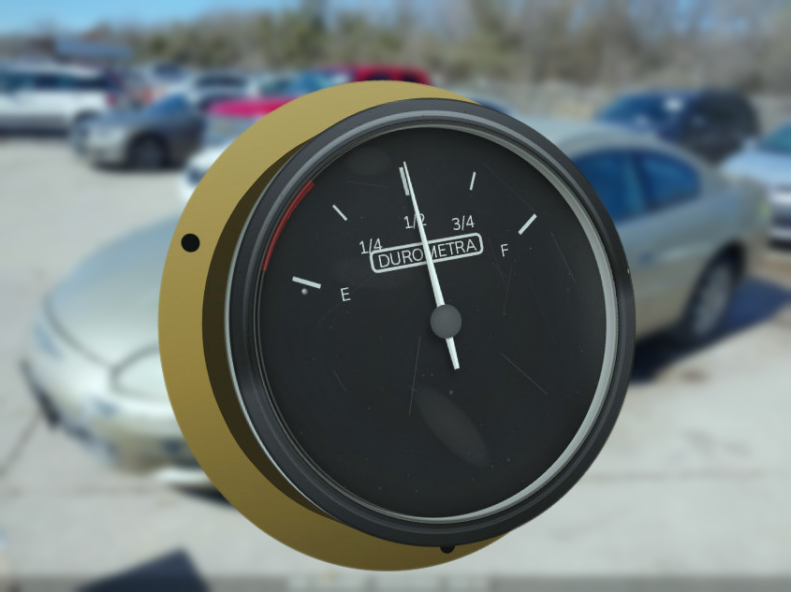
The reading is 0.5
